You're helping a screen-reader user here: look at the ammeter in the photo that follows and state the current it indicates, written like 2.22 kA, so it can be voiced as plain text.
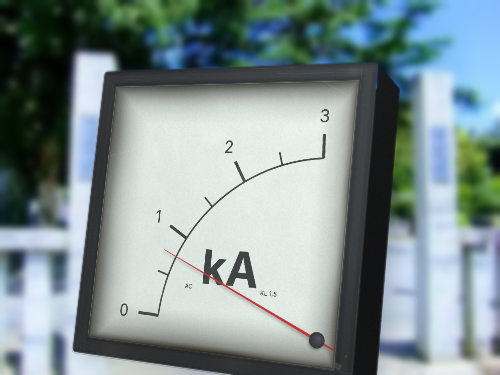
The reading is 0.75 kA
